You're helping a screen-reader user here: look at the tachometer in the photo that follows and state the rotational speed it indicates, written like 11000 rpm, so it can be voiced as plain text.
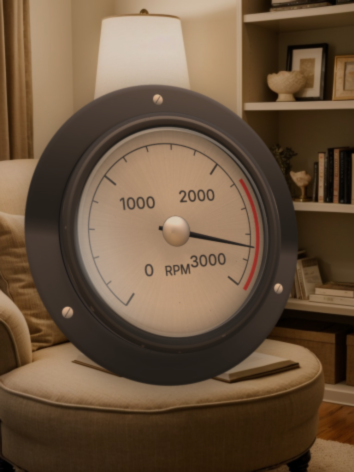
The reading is 2700 rpm
